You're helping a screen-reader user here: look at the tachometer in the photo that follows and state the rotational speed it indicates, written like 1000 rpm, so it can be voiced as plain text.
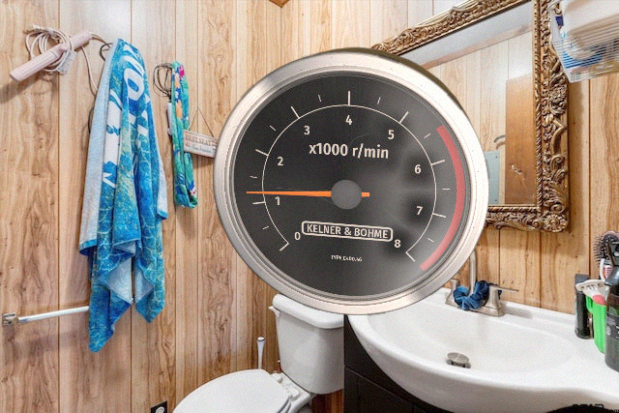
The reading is 1250 rpm
